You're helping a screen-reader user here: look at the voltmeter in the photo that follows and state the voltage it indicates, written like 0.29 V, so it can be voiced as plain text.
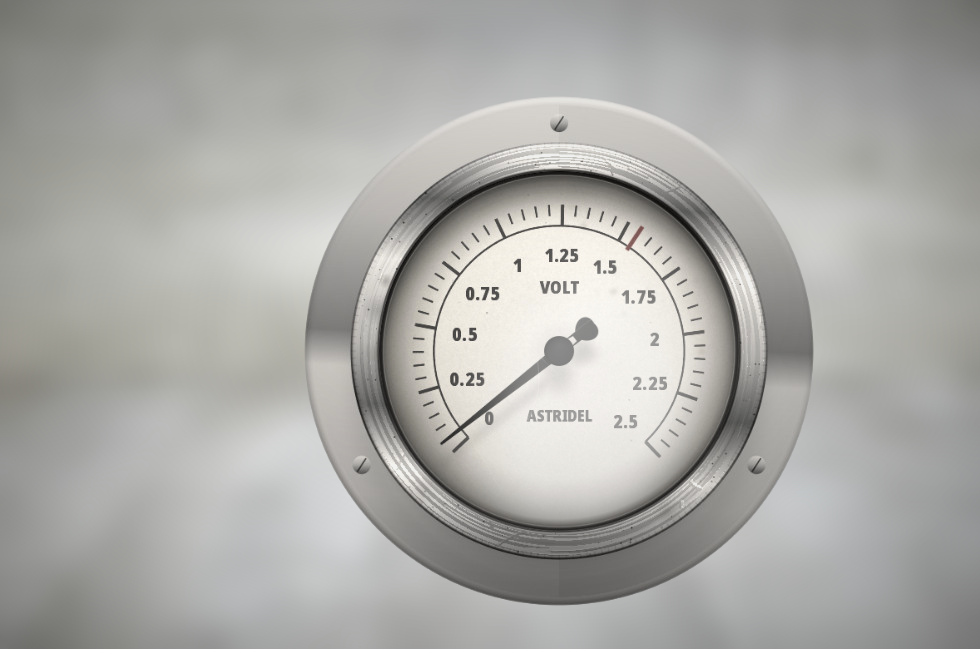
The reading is 0.05 V
